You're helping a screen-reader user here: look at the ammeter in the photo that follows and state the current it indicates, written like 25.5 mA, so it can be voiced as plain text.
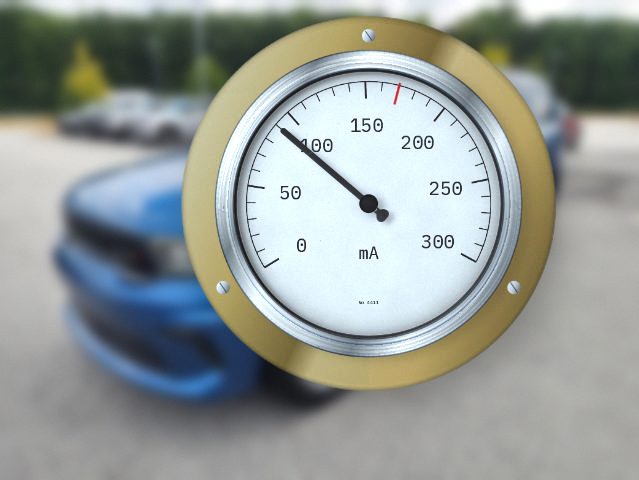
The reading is 90 mA
